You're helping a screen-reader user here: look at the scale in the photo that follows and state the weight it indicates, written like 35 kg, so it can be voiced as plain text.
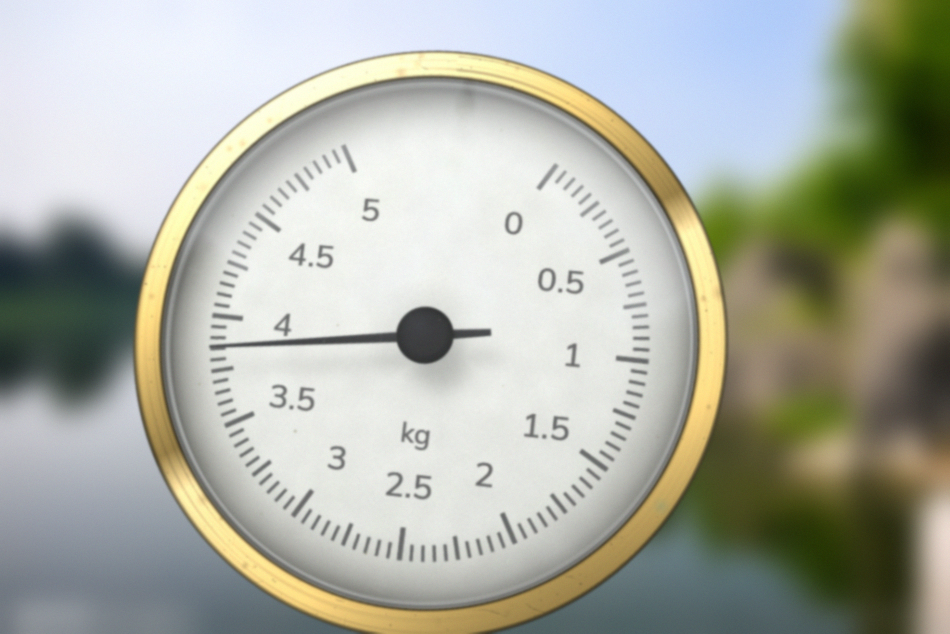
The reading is 3.85 kg
